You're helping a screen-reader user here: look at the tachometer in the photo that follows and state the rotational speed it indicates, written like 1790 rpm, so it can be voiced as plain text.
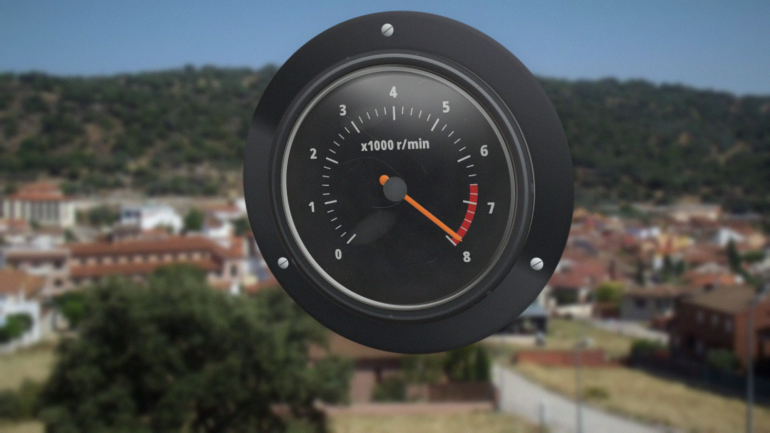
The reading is 7800 rpm
